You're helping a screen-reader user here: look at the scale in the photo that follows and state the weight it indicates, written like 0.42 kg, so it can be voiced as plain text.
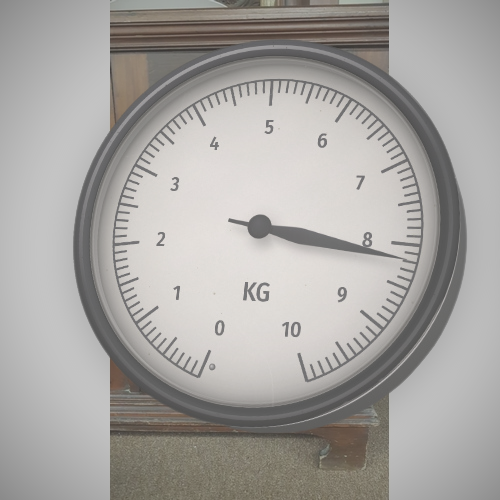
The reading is 8.2 kg
